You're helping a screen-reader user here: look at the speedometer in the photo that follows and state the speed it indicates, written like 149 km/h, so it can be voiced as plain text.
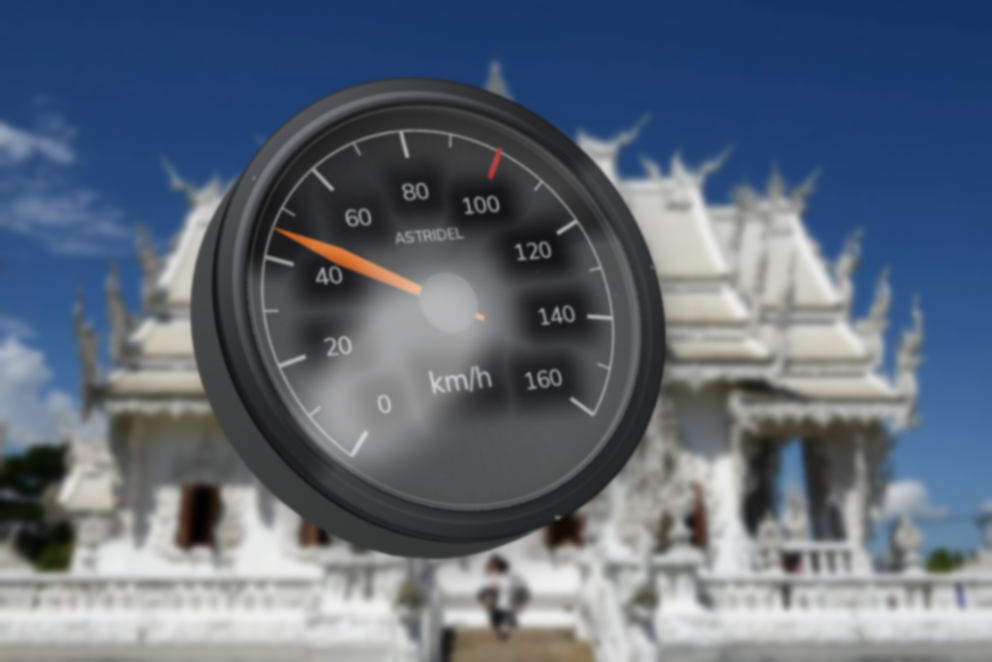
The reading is 45 km/h
